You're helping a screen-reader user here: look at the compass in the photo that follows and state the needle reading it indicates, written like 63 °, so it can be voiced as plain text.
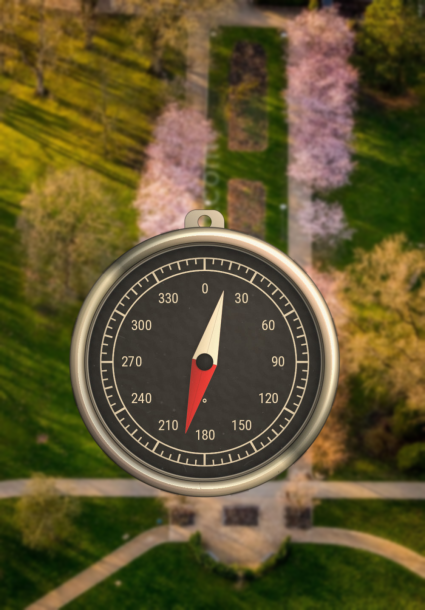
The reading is 195 °
